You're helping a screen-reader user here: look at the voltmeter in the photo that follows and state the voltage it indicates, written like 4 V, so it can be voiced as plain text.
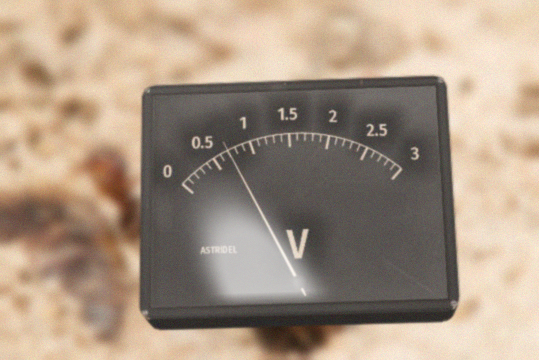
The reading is 0.7 V
